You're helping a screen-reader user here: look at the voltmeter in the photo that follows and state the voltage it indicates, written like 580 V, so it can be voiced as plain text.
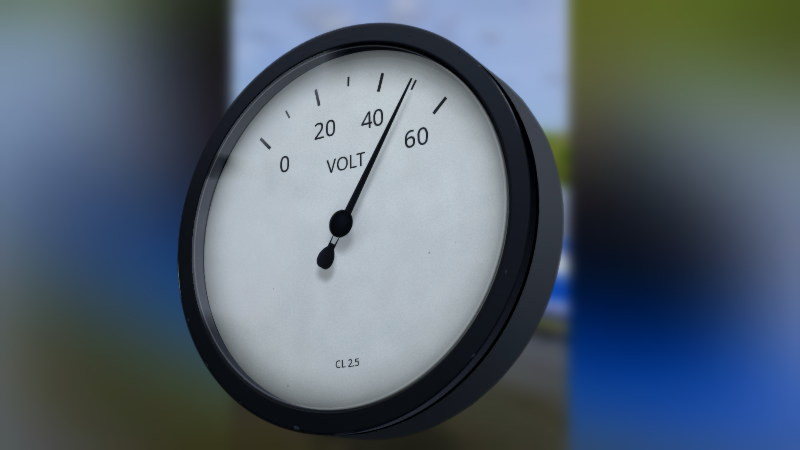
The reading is 50 V
